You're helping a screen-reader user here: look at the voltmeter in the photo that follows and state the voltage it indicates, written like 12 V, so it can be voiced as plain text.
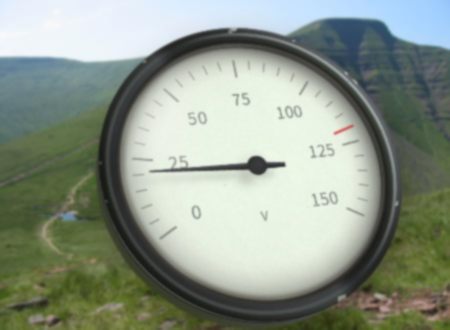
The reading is 20 V
